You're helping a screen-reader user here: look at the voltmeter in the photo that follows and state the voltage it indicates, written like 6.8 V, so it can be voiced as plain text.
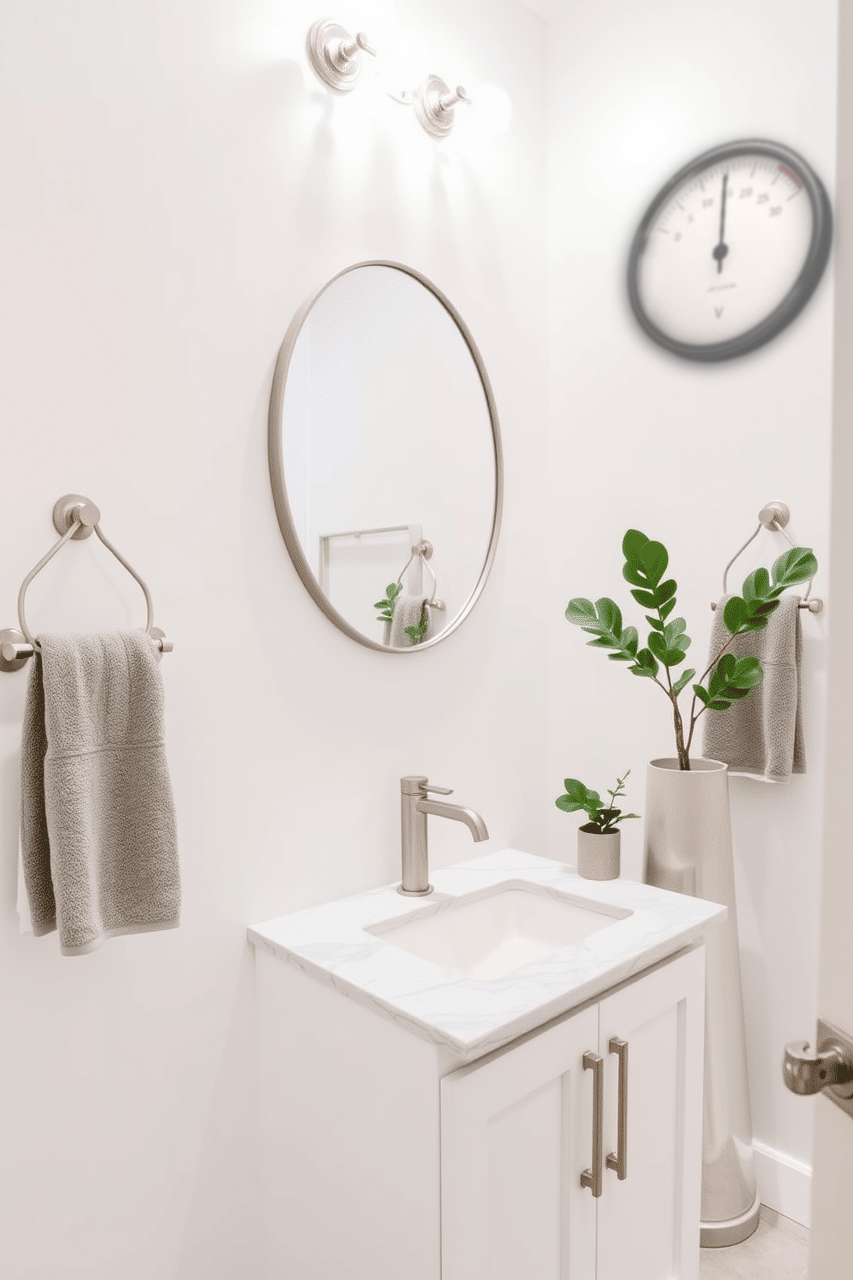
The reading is 15 V
